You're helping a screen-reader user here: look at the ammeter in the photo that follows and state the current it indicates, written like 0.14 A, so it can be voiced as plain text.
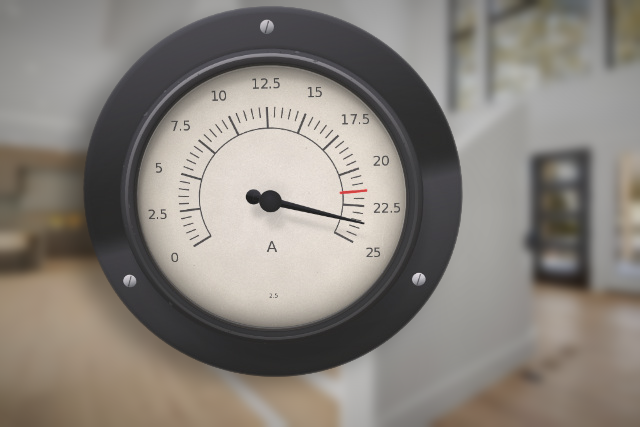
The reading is 23.5 A
